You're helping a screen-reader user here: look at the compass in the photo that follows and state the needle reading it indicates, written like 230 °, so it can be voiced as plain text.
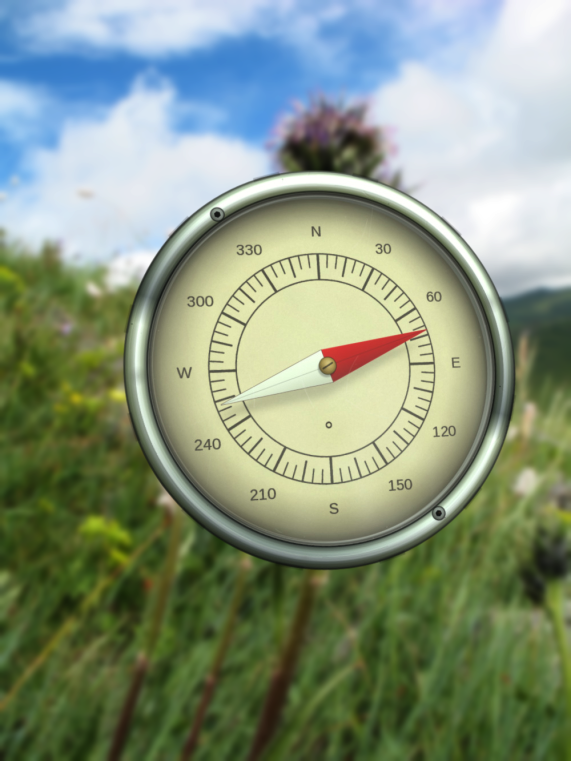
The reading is 72.5 °
